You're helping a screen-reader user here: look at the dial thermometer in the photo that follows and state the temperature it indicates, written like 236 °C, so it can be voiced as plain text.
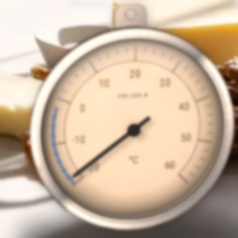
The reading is -18 °C
